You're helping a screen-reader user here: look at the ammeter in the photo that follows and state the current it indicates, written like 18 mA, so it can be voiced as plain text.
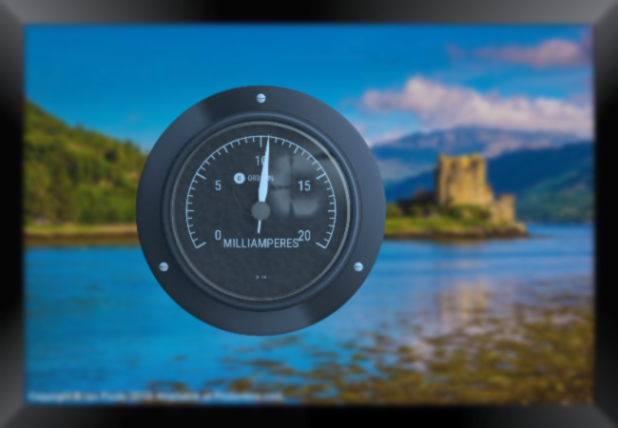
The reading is 10.5 mA
